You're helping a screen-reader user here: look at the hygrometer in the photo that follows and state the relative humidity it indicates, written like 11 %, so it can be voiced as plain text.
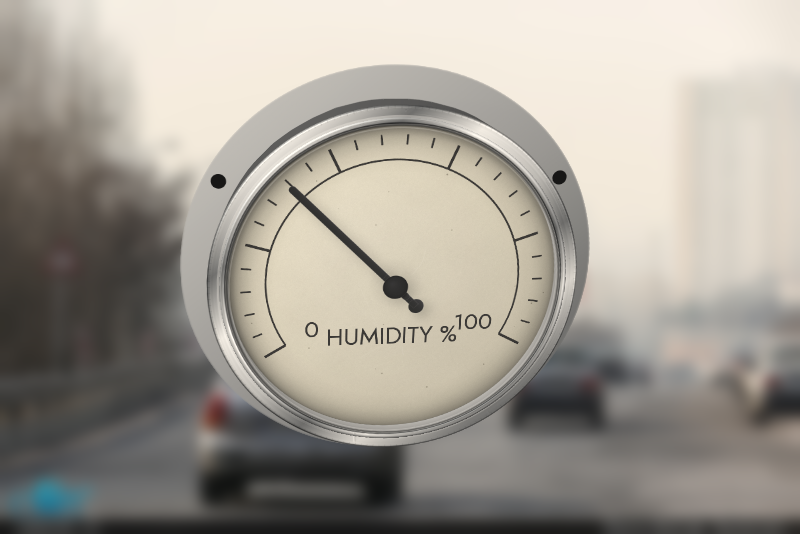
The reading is 32 %
